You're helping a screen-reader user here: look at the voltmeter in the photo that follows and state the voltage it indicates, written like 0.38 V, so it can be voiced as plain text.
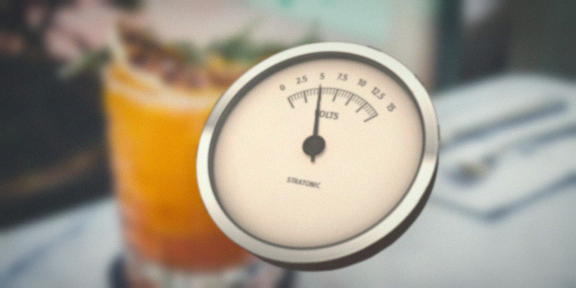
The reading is 5 V
